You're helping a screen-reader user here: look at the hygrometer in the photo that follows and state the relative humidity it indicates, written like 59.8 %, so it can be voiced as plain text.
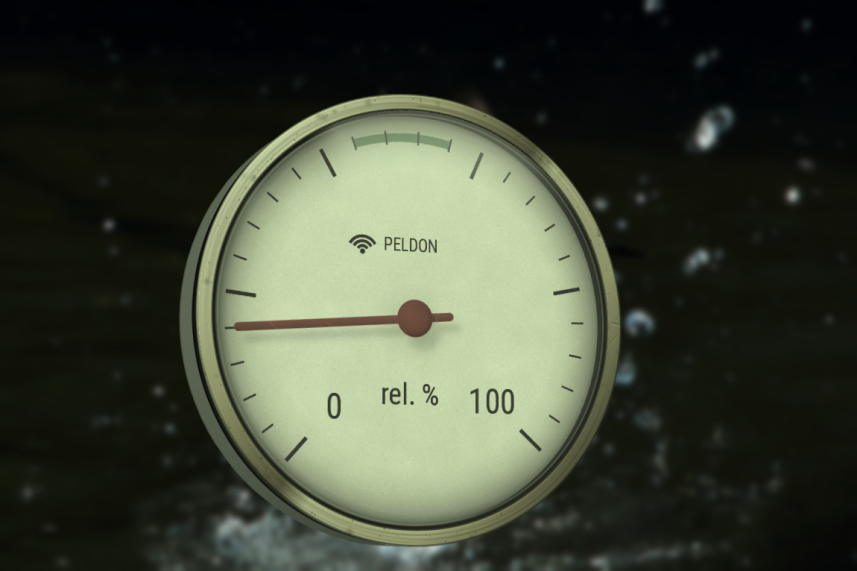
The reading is 16 %
